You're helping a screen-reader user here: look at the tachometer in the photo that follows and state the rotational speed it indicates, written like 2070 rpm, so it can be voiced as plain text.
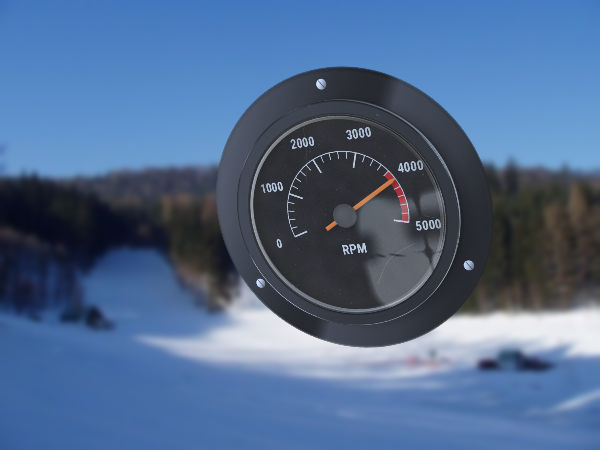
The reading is 4000 rpm
